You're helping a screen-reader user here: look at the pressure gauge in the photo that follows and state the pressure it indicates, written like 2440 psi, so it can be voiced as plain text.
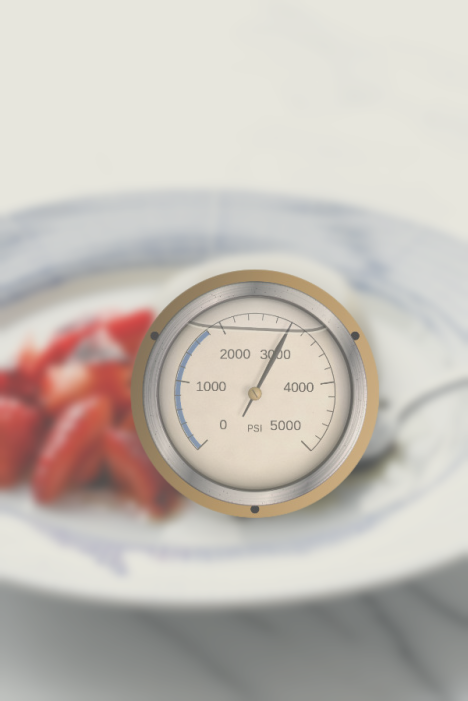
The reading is 3000 psi
